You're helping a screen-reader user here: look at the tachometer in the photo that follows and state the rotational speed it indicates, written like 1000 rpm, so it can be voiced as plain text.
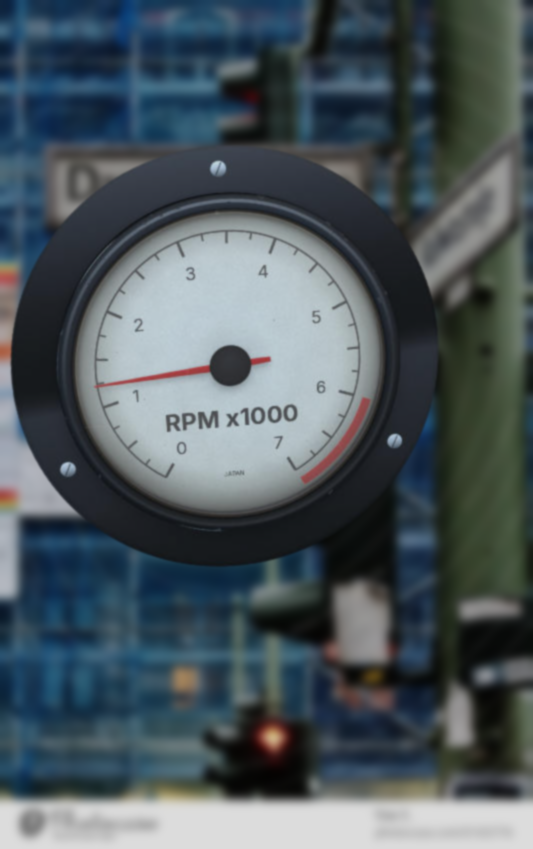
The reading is 1250 rpm
